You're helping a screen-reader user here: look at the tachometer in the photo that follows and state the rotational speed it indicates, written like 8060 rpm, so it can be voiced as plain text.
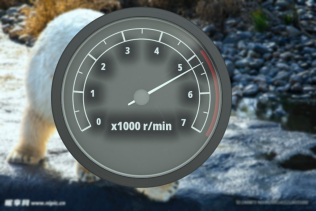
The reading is 5250 rpm
